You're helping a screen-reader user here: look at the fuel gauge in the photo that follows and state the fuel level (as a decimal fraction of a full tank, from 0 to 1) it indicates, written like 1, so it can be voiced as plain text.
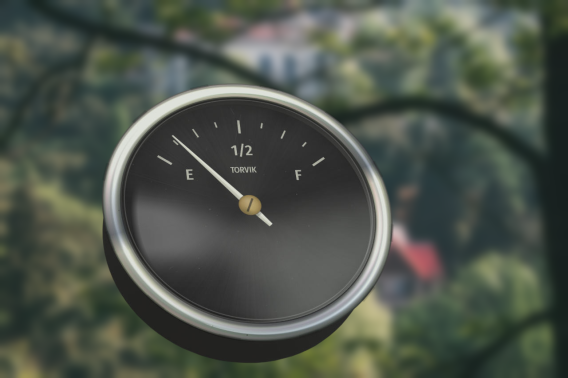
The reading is 0.125
